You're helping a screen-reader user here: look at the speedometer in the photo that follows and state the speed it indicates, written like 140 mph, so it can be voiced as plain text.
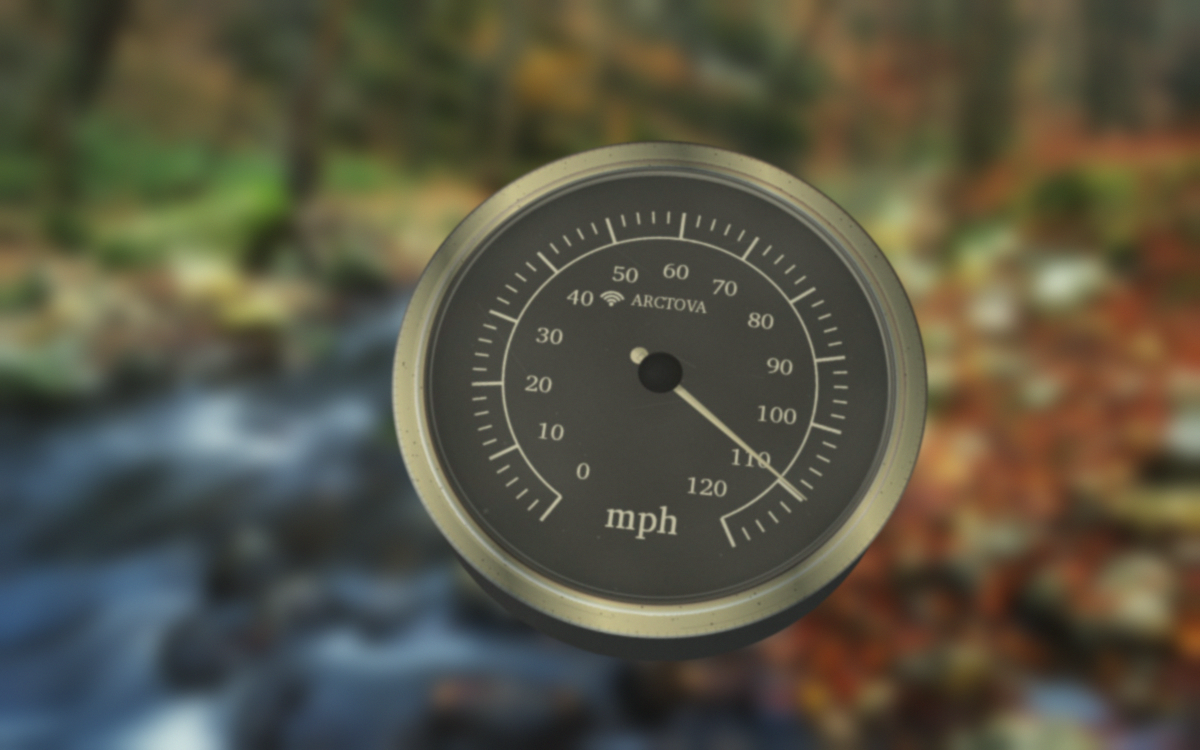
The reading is 110 mph
